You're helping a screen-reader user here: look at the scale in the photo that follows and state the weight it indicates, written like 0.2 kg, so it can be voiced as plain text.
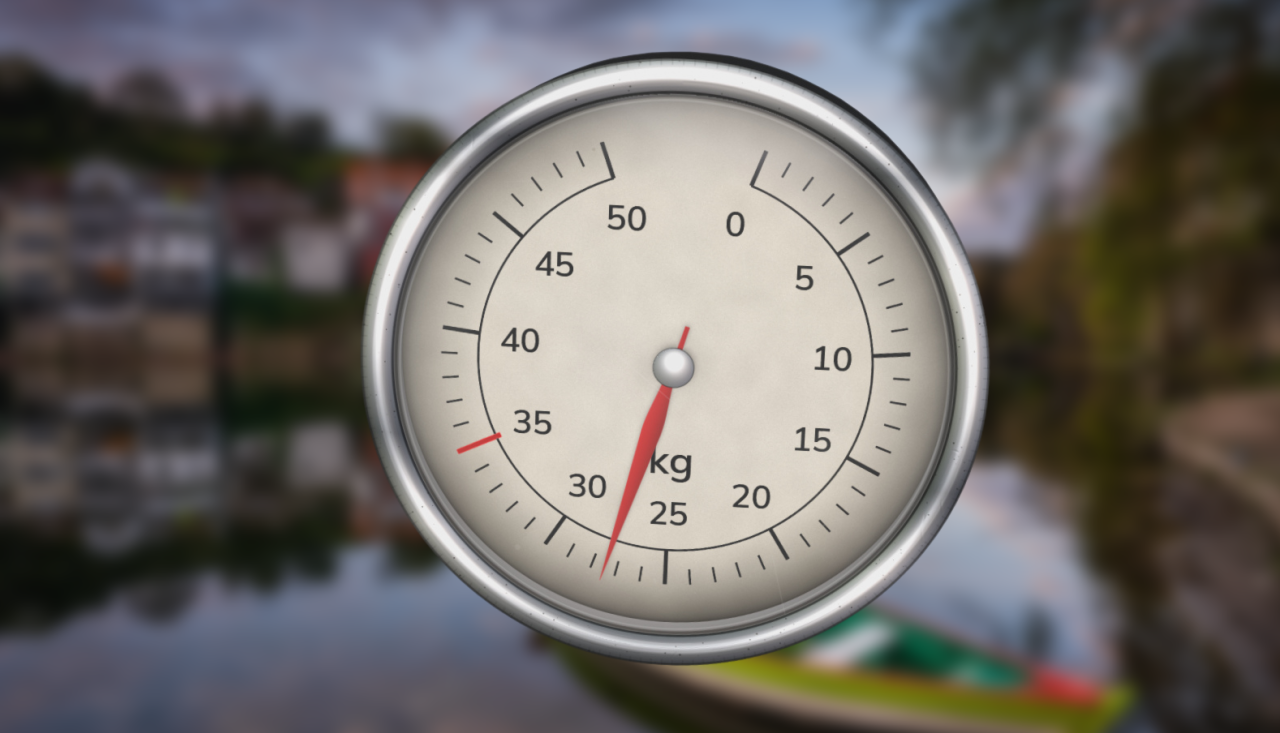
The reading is 27.5 kg
